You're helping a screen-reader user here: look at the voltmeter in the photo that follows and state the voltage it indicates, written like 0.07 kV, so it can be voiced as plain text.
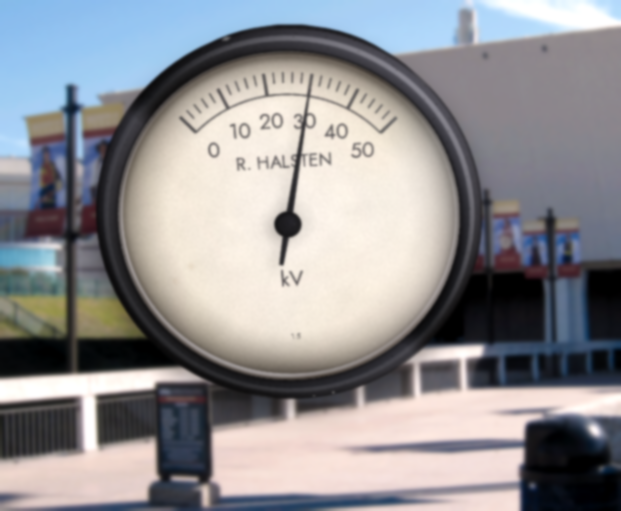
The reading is 30 kV
